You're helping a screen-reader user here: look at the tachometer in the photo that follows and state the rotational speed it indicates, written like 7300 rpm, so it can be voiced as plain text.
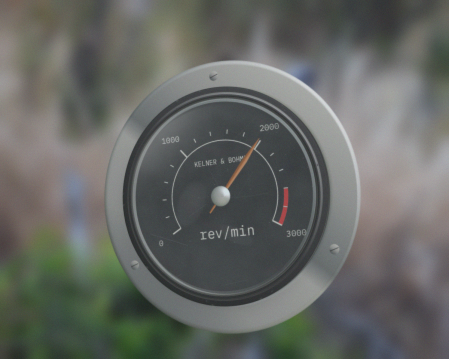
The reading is 2000 rpm
